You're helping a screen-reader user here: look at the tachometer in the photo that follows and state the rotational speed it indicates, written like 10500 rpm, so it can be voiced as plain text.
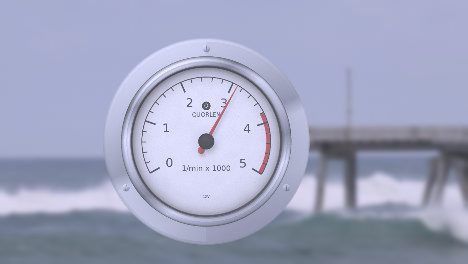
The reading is 3100 rpm
